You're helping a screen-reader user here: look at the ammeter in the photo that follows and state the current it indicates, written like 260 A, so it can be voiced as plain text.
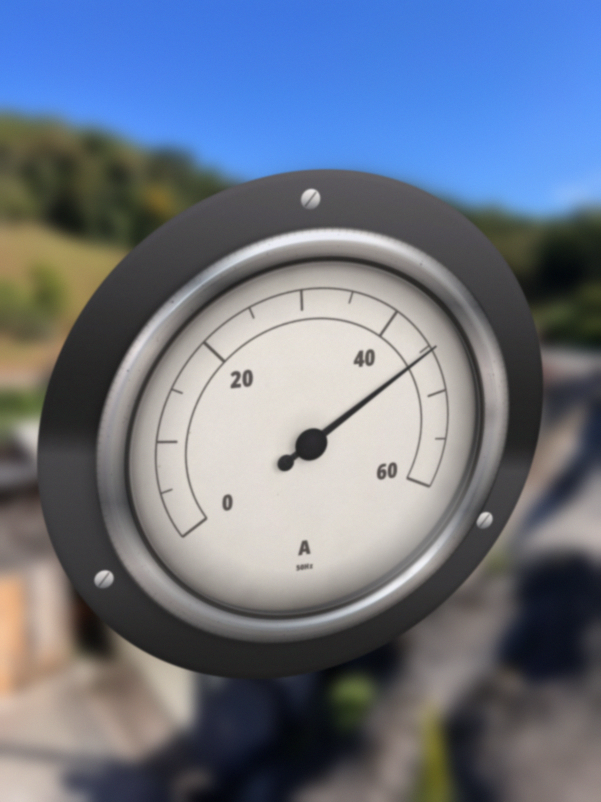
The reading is 45 A
